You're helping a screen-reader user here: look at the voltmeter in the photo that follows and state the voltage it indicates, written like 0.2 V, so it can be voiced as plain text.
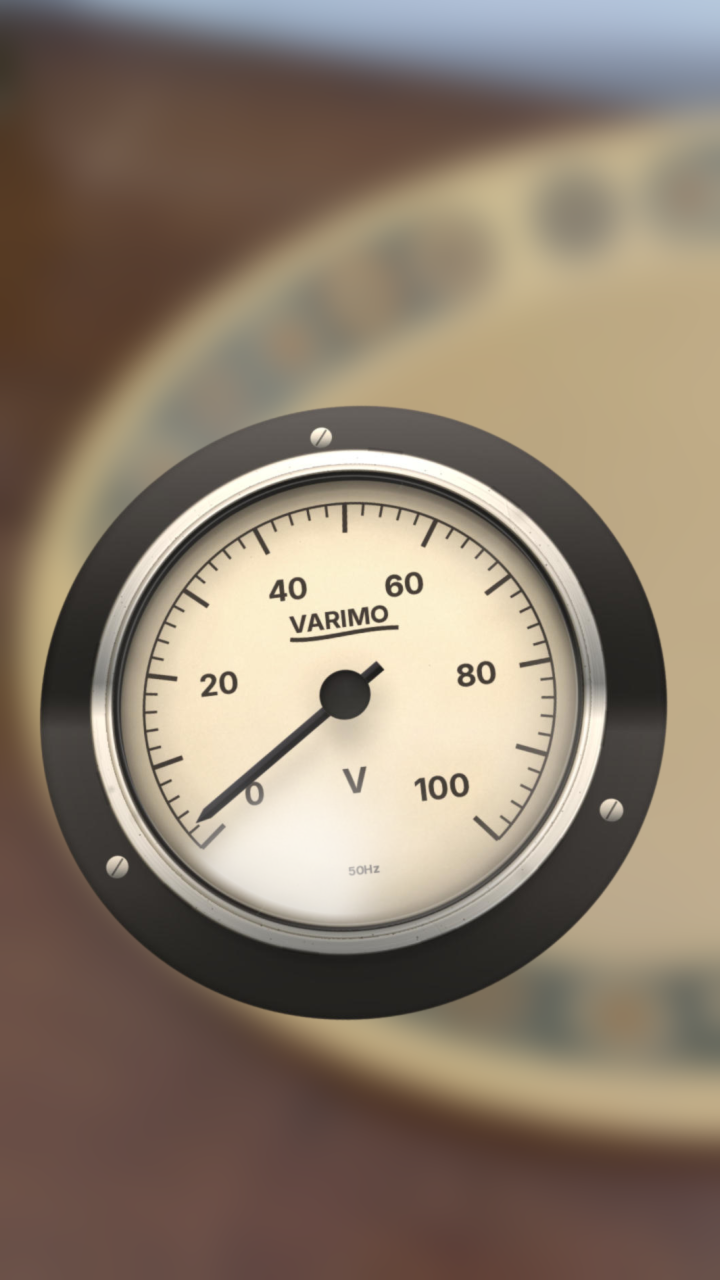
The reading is 2 V
